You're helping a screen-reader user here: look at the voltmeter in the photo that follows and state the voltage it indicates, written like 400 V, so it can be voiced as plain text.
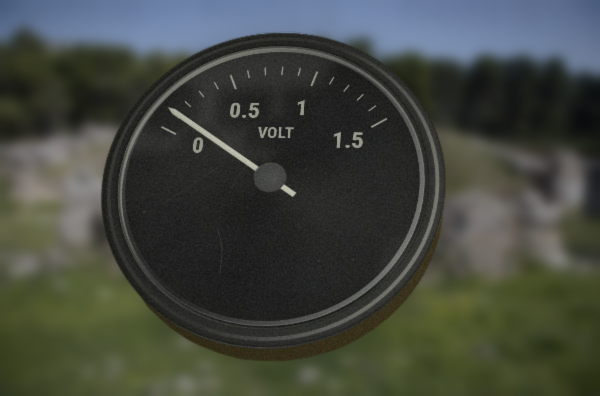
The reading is 0.1 V
